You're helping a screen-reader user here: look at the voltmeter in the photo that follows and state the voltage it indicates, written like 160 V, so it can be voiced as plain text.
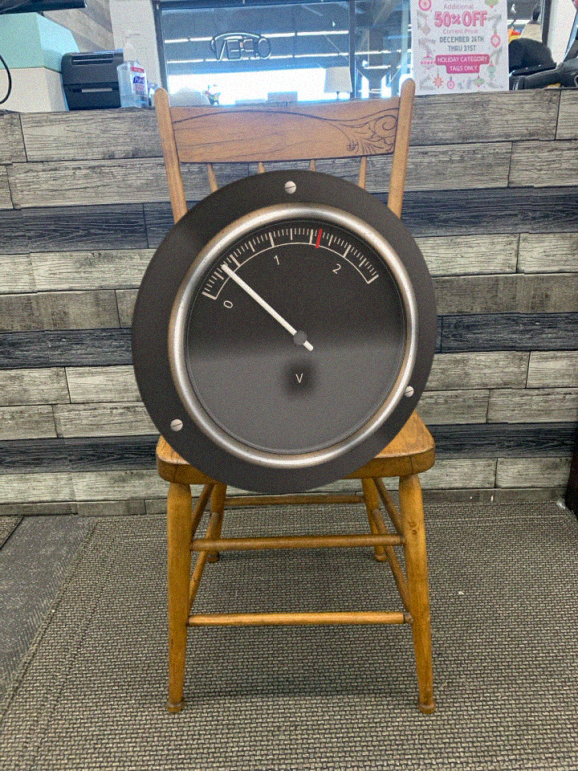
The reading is 0.35 V
